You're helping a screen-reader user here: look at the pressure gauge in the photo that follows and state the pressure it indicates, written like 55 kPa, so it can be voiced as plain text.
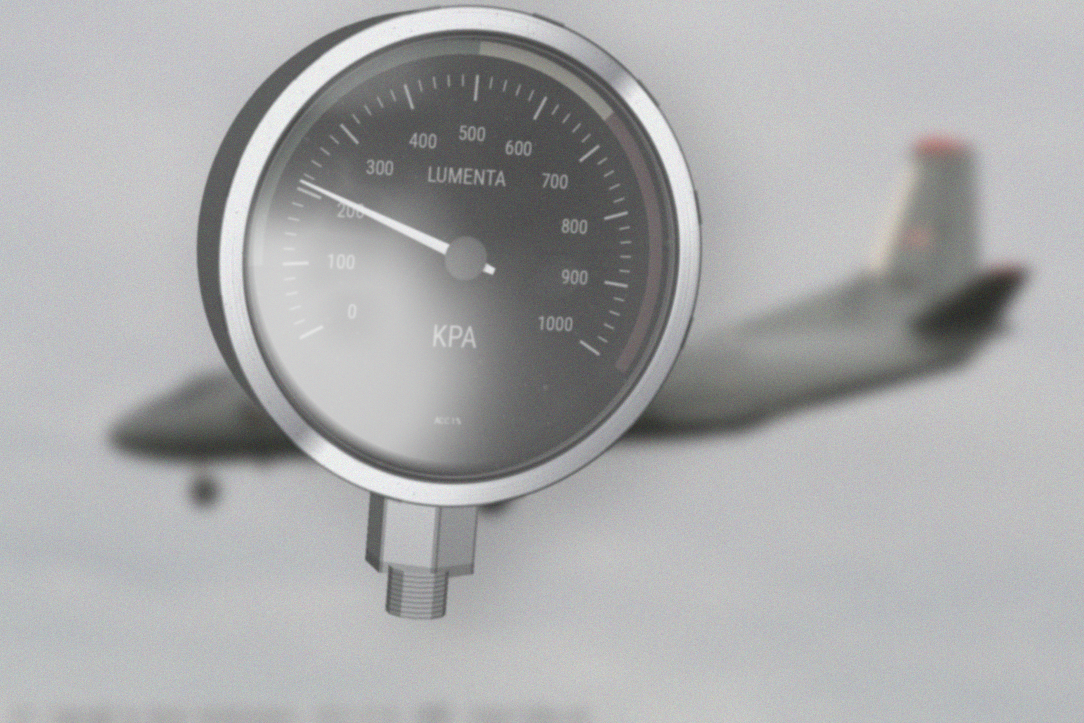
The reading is 210 kPa
